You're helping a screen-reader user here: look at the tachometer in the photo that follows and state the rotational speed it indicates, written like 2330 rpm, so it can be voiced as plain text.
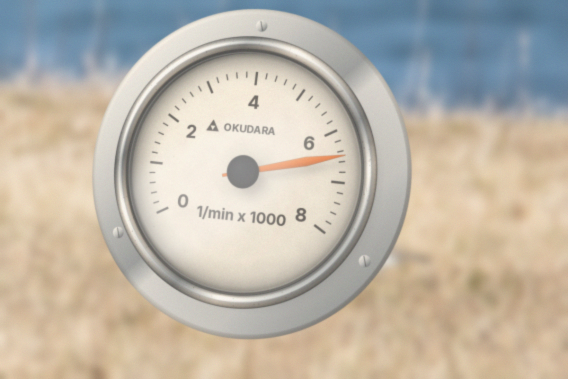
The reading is 6500 rpm
